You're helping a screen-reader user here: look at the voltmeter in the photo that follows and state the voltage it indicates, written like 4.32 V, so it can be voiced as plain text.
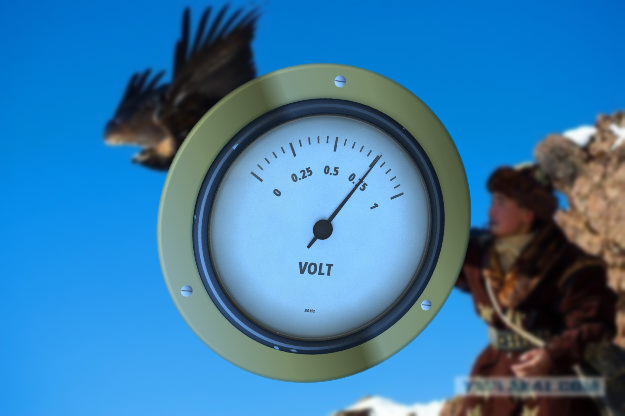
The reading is 0.75 V
